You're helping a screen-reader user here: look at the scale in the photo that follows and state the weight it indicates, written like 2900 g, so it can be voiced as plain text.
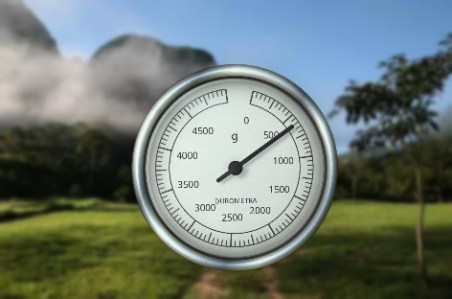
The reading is 600 g
